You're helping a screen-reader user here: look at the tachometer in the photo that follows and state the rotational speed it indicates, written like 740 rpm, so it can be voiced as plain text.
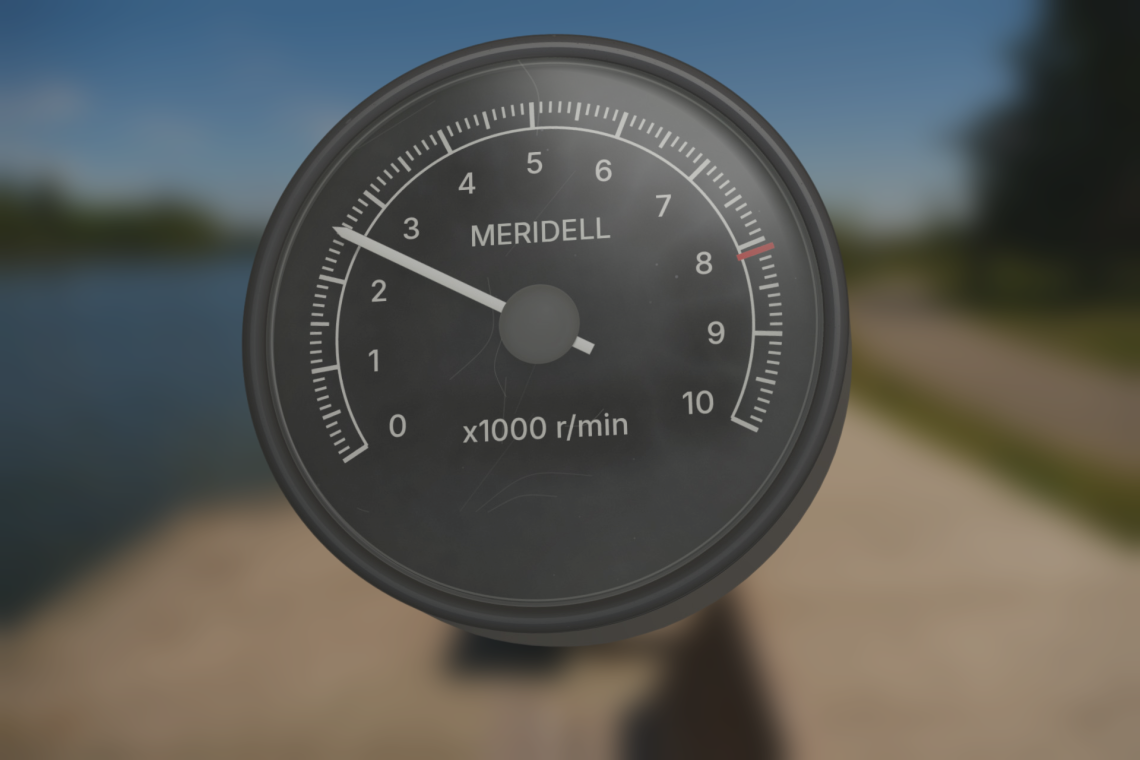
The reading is 2500 rpm
